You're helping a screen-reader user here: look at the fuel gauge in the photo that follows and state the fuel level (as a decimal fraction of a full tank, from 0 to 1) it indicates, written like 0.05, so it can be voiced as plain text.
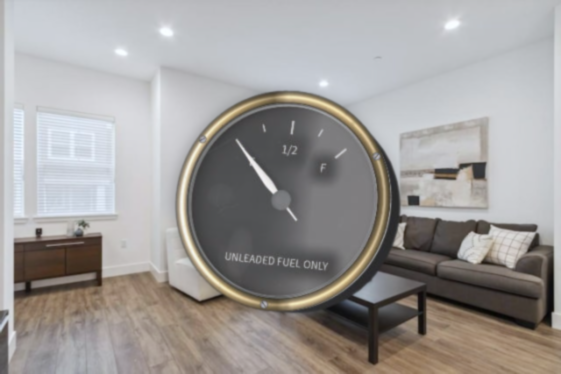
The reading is 0
